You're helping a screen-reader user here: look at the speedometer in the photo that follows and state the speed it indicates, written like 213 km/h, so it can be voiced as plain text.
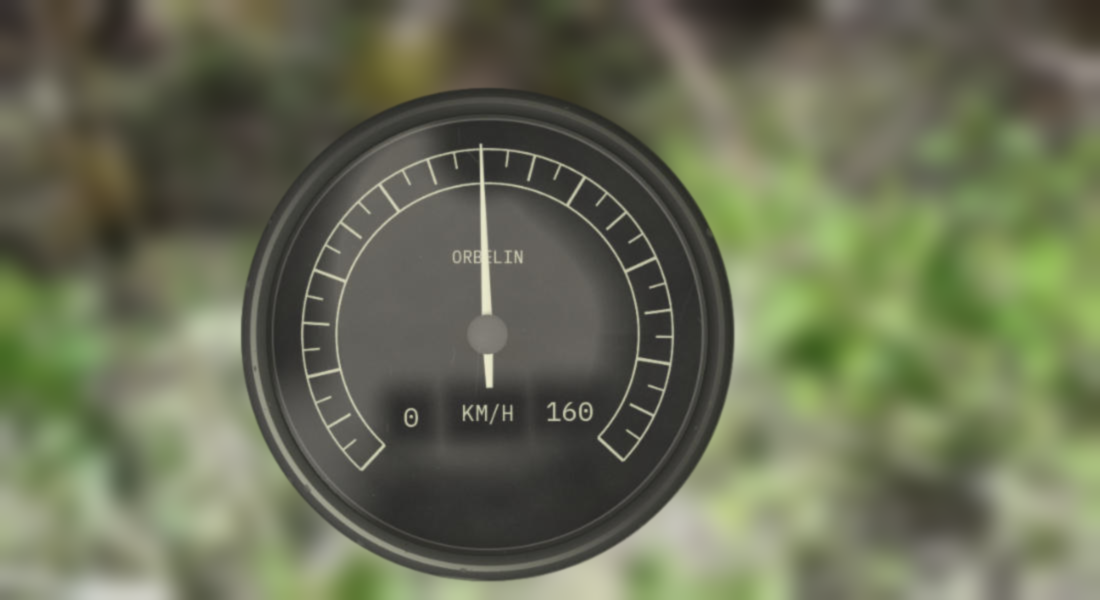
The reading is 80 km/h
